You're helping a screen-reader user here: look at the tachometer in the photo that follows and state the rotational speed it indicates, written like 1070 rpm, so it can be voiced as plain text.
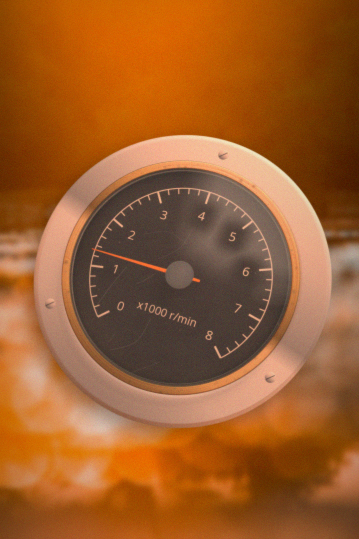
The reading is 1300 rpm
